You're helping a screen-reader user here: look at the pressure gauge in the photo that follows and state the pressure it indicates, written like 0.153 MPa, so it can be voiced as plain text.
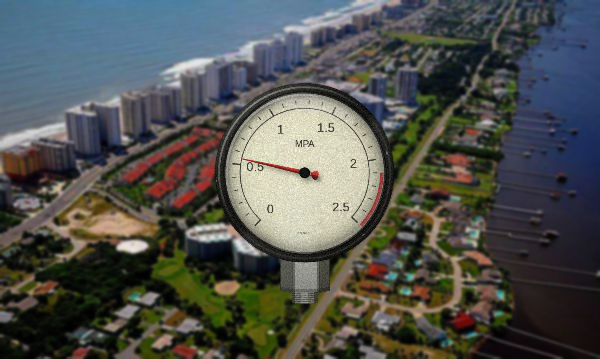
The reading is 0.55 MPa
